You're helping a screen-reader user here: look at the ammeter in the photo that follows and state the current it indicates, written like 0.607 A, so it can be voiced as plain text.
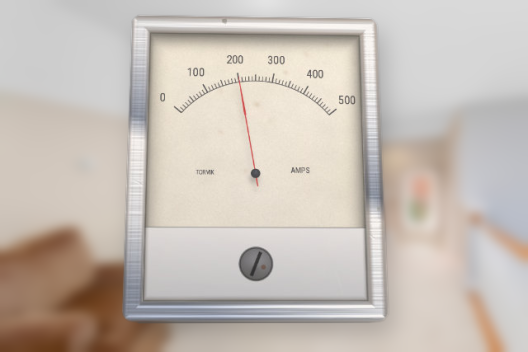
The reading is 200 A
